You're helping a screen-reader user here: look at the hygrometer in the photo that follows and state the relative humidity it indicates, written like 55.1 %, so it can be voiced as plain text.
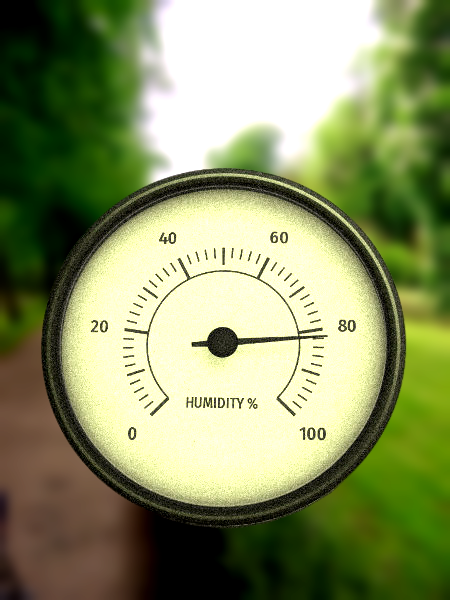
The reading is 82 %
